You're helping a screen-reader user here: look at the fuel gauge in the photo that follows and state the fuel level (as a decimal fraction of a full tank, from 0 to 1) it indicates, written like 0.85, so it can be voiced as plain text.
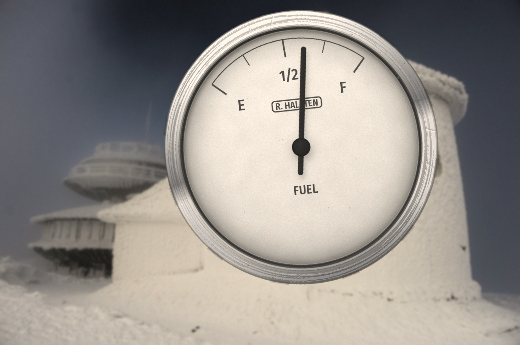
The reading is 0.625
